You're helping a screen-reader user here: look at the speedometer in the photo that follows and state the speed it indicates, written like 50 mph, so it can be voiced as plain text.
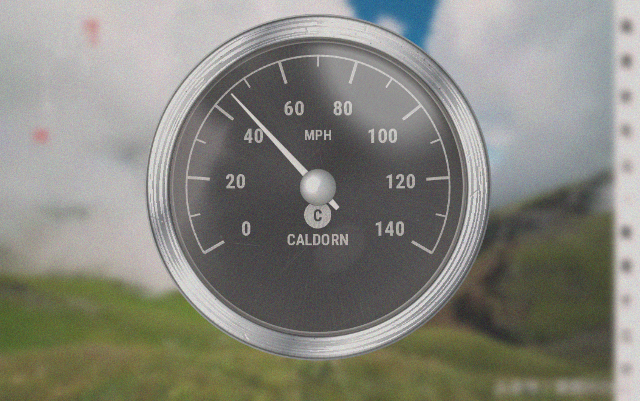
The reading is 45 mph
